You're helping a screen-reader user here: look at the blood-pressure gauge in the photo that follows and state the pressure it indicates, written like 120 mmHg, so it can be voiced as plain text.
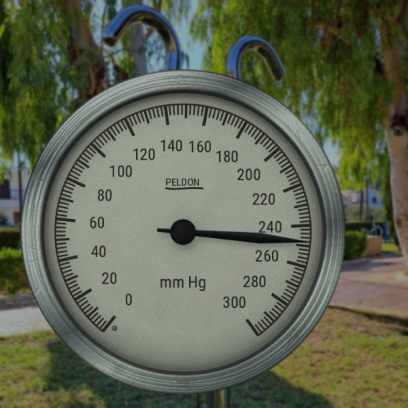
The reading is 248 mmHg
